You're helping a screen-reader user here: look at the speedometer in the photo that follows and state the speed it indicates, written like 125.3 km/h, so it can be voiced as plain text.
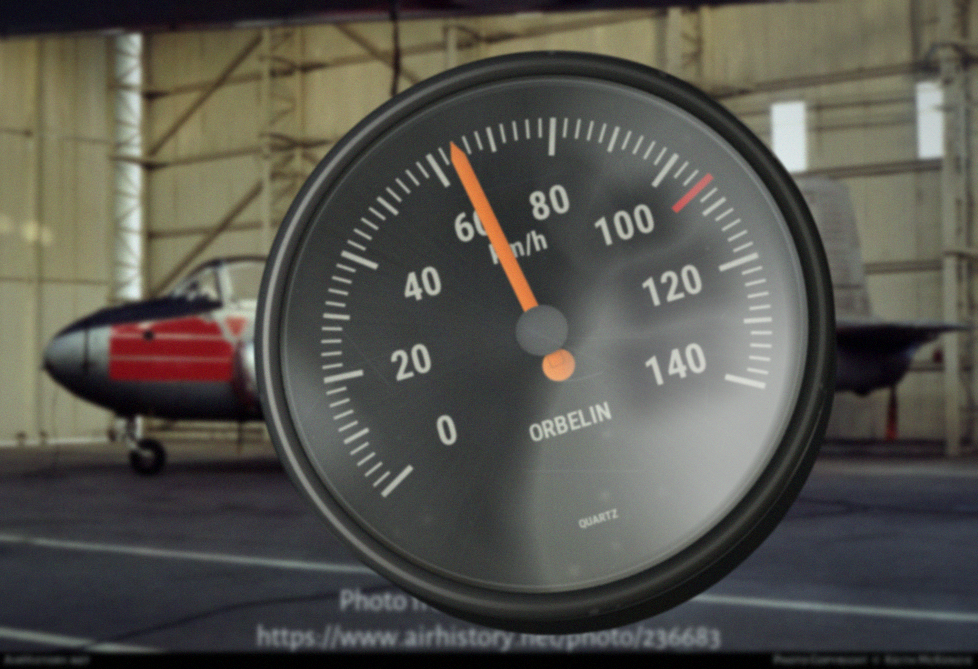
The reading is 64 km/h
